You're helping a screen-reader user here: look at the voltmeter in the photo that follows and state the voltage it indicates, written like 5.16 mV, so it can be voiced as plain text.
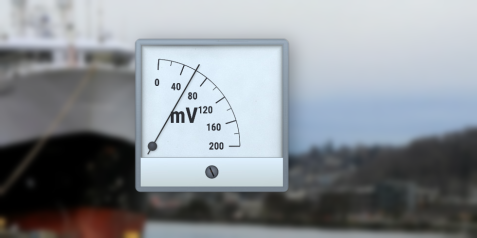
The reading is 60 mV
